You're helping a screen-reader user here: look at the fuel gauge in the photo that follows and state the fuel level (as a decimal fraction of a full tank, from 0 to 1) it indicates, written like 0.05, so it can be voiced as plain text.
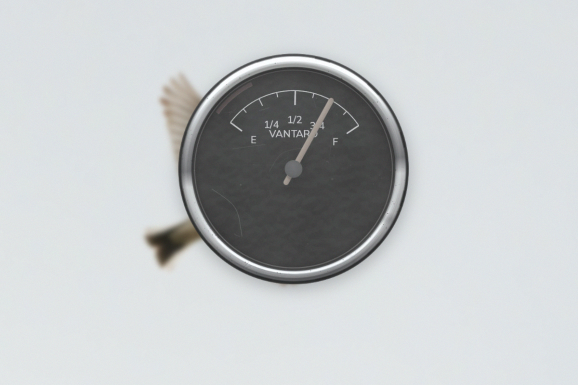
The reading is 0.75
